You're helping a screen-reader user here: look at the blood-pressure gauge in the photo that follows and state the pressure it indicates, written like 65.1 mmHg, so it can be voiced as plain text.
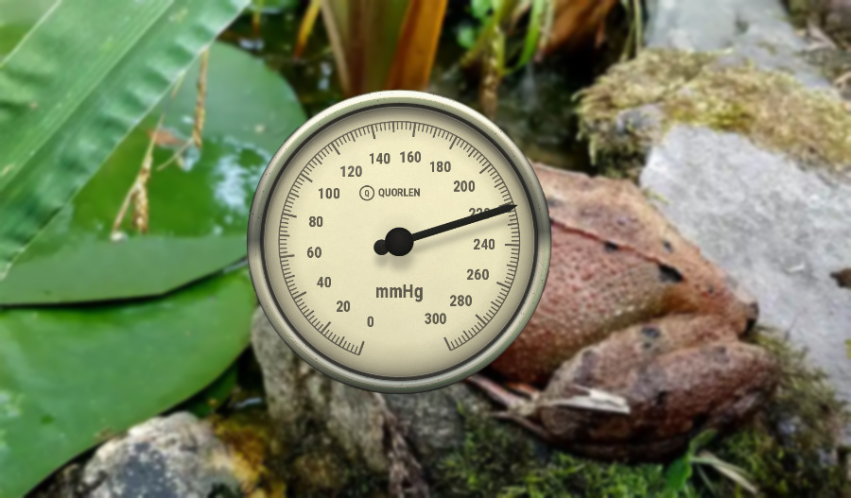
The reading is 222 mmHg
